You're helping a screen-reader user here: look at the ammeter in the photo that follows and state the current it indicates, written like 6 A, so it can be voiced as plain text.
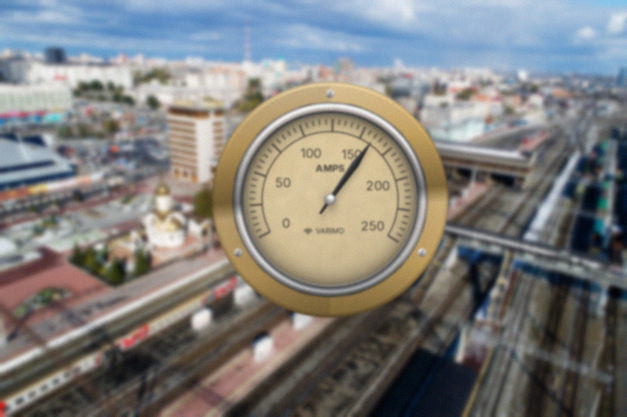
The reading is 160 A
